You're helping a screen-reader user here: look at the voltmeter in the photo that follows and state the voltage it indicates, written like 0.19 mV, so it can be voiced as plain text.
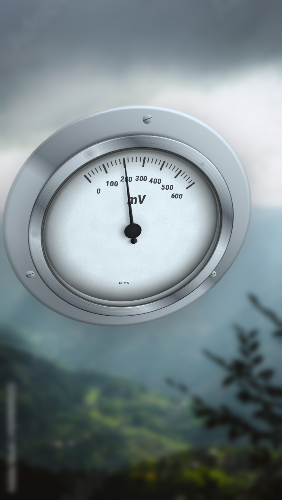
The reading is 200 mV
